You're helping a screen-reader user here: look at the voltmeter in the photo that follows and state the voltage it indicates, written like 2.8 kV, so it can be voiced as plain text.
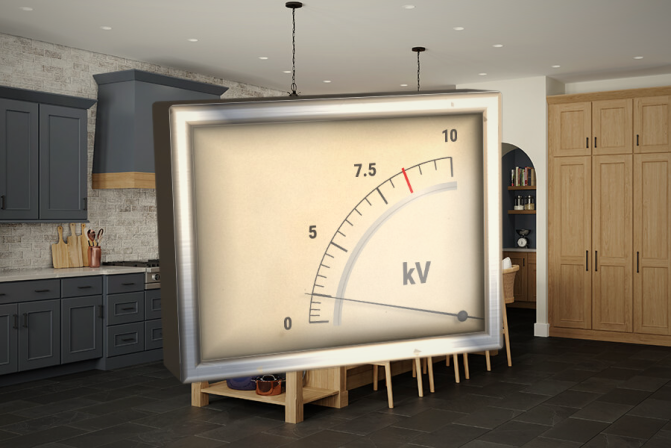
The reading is 2.5 kV
